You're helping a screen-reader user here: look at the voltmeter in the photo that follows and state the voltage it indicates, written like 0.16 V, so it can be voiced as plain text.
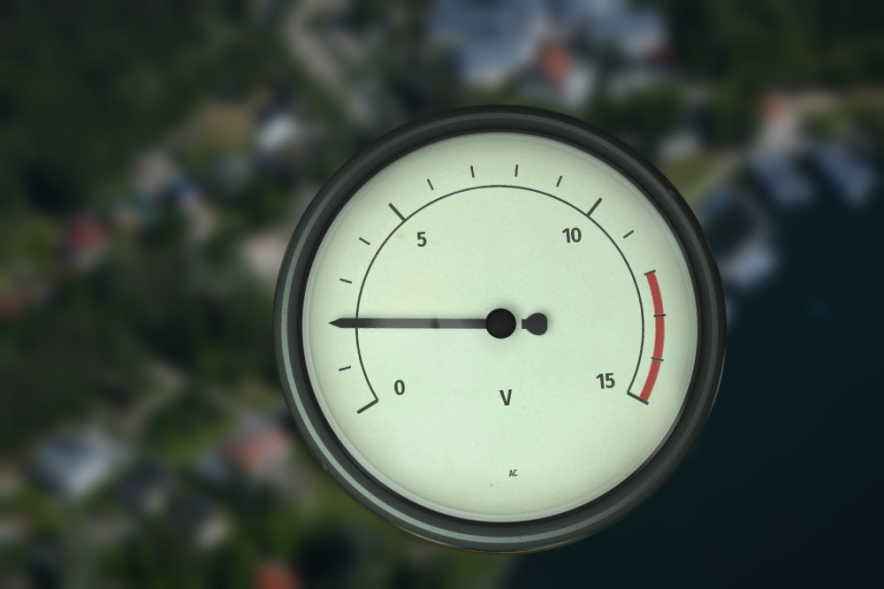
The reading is 2 V
